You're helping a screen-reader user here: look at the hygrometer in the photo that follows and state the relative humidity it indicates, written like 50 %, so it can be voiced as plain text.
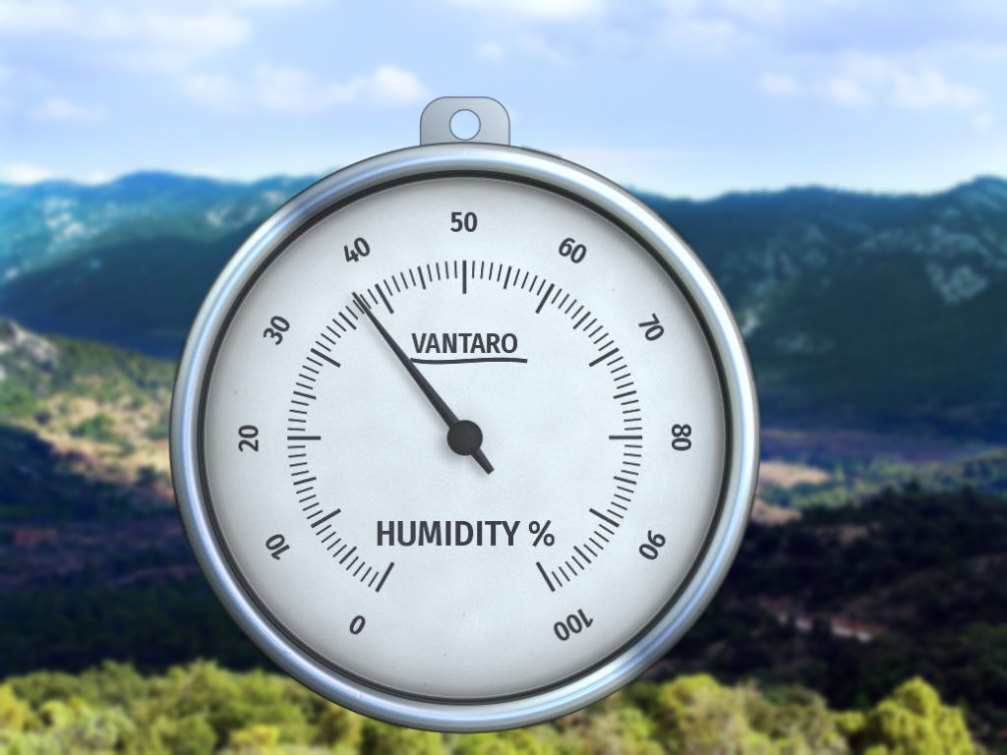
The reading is 37.5 %
